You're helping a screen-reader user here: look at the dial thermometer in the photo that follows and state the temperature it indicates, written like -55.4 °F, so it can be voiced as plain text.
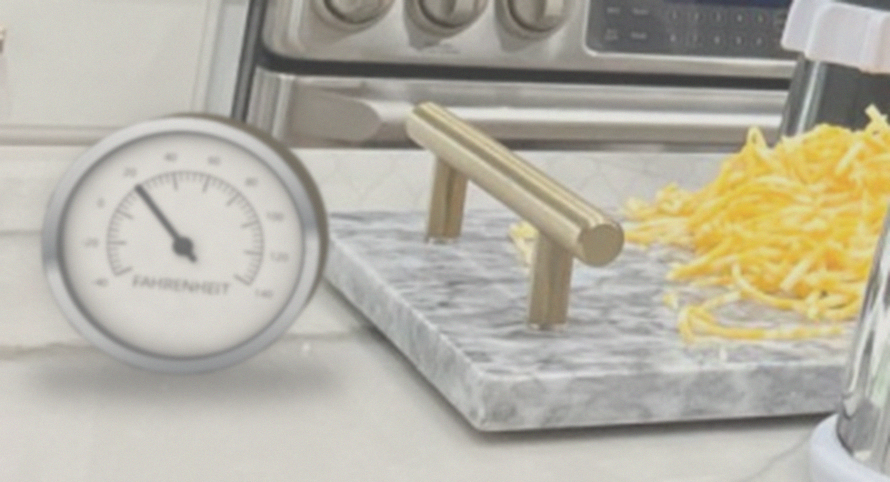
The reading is 20 °F
